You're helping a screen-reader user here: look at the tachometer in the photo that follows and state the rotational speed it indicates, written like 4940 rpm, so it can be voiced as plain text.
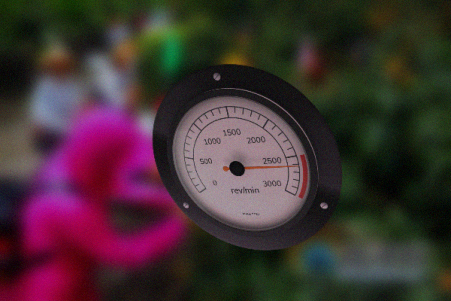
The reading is 2600 rpm
